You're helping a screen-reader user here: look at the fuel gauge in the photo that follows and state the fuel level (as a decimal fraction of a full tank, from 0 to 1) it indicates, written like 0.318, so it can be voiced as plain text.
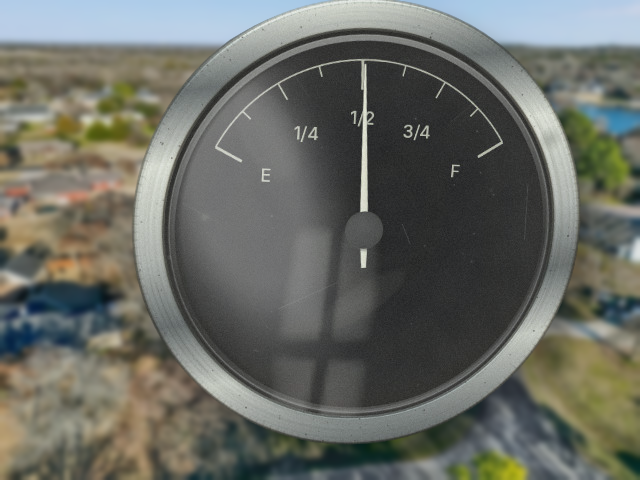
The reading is 0.5
